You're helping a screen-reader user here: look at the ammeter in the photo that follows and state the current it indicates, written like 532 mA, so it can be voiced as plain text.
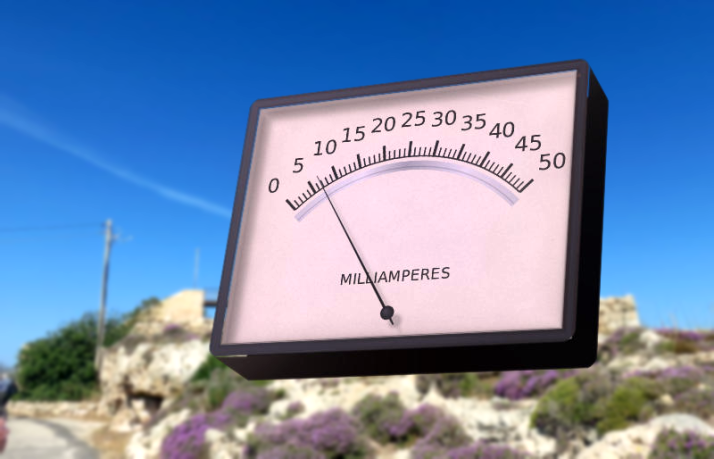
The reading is 7 mA
